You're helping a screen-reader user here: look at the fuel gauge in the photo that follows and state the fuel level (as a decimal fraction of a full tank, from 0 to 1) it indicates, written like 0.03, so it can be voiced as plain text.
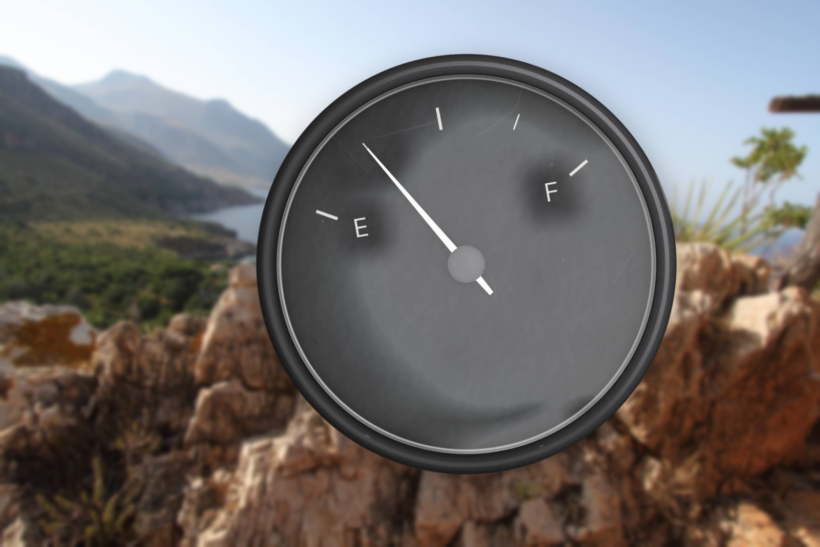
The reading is 0.25
